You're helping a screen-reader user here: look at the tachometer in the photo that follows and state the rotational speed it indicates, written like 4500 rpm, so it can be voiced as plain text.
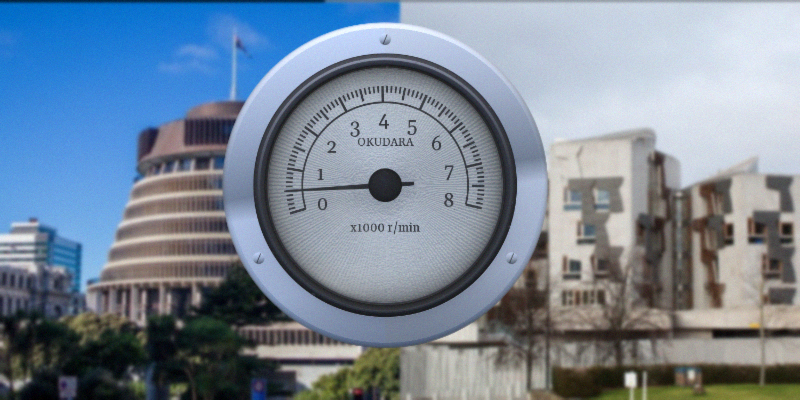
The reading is 500 rpm
